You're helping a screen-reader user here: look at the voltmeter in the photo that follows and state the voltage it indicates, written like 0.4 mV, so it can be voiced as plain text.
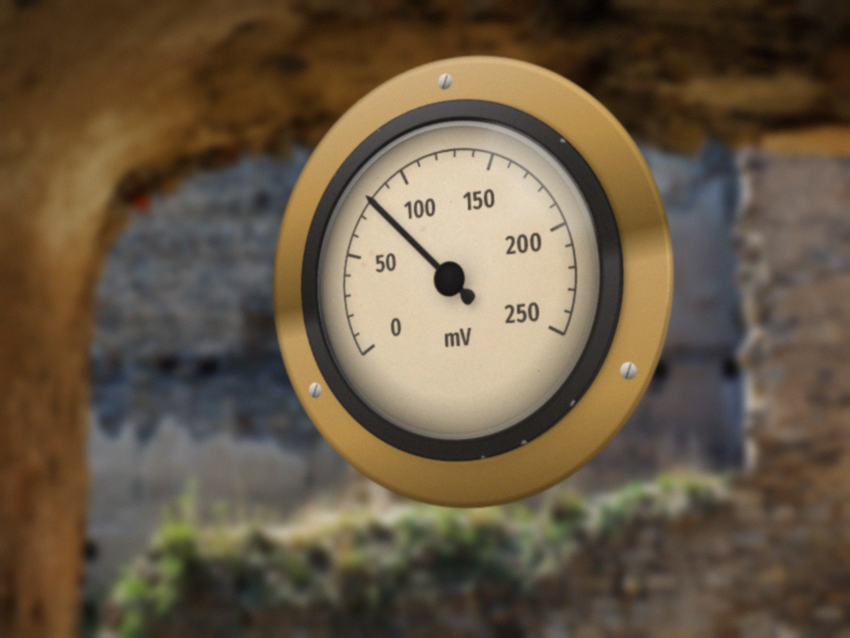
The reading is 80 mV
